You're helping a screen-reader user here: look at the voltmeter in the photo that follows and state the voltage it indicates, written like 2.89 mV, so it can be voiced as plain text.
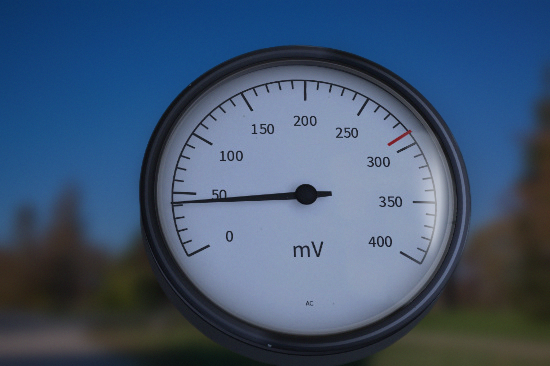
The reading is 40 mV
